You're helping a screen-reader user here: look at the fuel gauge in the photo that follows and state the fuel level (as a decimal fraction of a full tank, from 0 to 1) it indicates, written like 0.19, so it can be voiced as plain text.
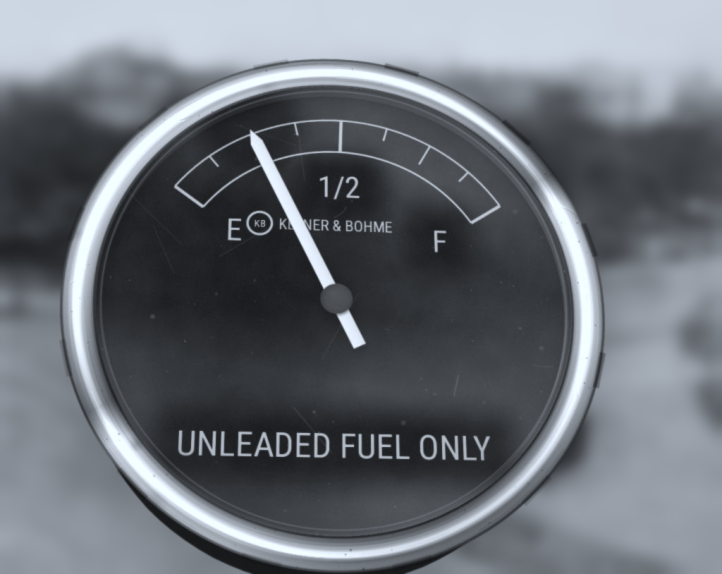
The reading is 0.25
